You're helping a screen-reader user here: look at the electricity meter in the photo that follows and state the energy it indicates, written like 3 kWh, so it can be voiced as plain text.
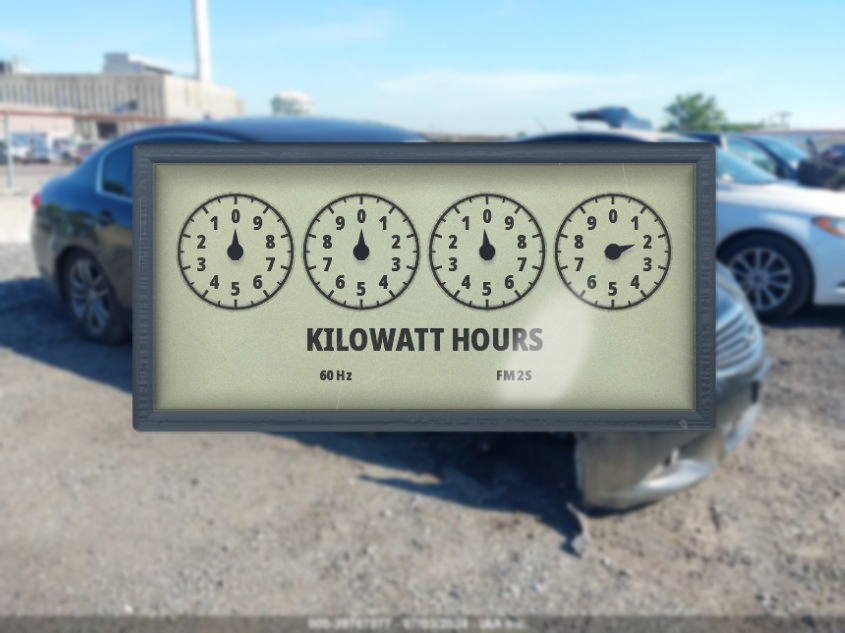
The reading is 2 kWh
